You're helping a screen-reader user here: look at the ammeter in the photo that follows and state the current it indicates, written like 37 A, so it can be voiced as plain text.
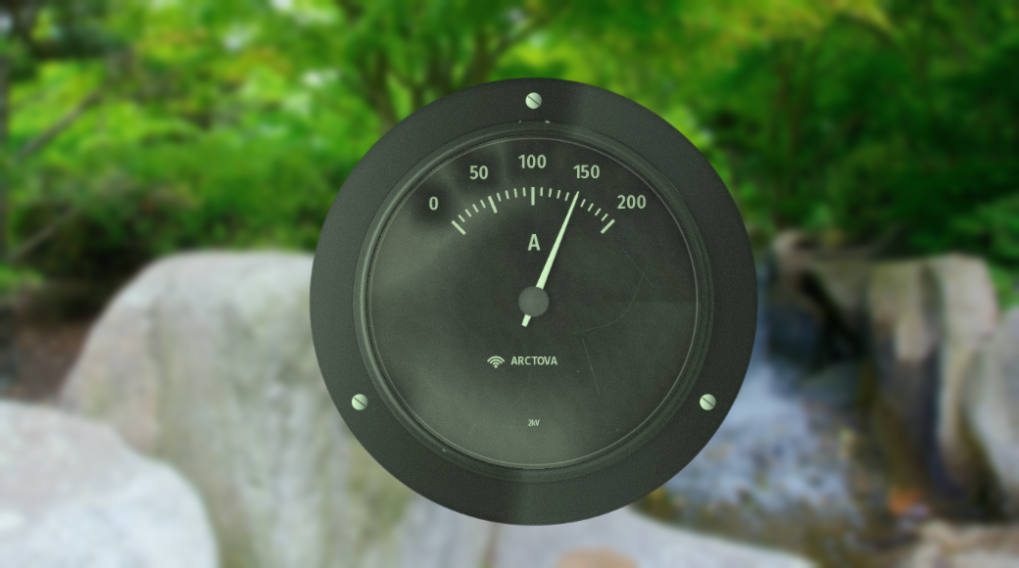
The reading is 150 A
